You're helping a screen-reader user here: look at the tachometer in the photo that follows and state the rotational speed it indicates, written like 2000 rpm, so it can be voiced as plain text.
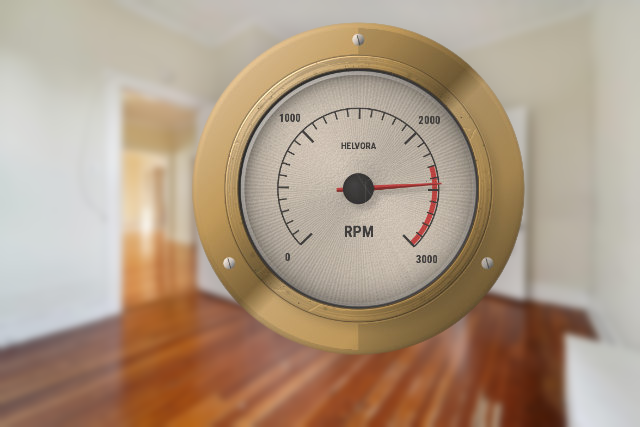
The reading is 2450 rpm
